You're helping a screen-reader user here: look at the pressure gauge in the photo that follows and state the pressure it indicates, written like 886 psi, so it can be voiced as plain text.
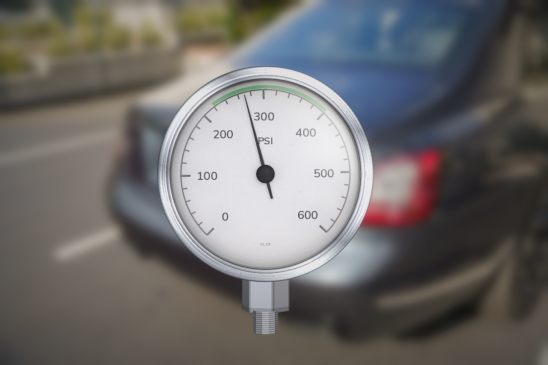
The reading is 270 psi
